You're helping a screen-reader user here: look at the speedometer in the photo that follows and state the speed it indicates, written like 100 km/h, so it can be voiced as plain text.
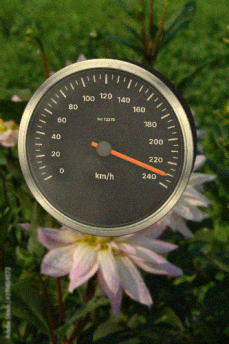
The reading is 230 km/h
